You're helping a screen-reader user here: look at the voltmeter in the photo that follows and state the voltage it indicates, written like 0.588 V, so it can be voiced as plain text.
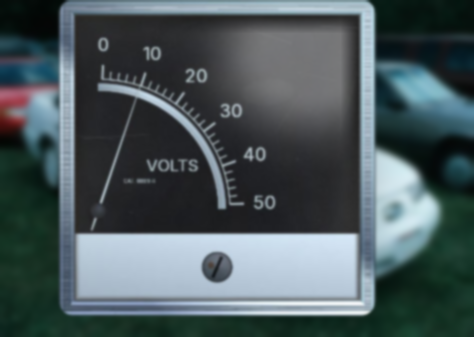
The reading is 10 V
